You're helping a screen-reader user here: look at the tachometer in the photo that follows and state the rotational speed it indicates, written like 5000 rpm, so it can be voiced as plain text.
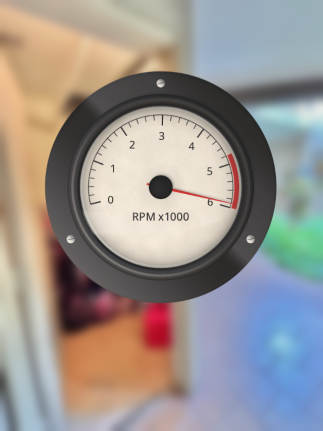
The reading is 5900 rpm
